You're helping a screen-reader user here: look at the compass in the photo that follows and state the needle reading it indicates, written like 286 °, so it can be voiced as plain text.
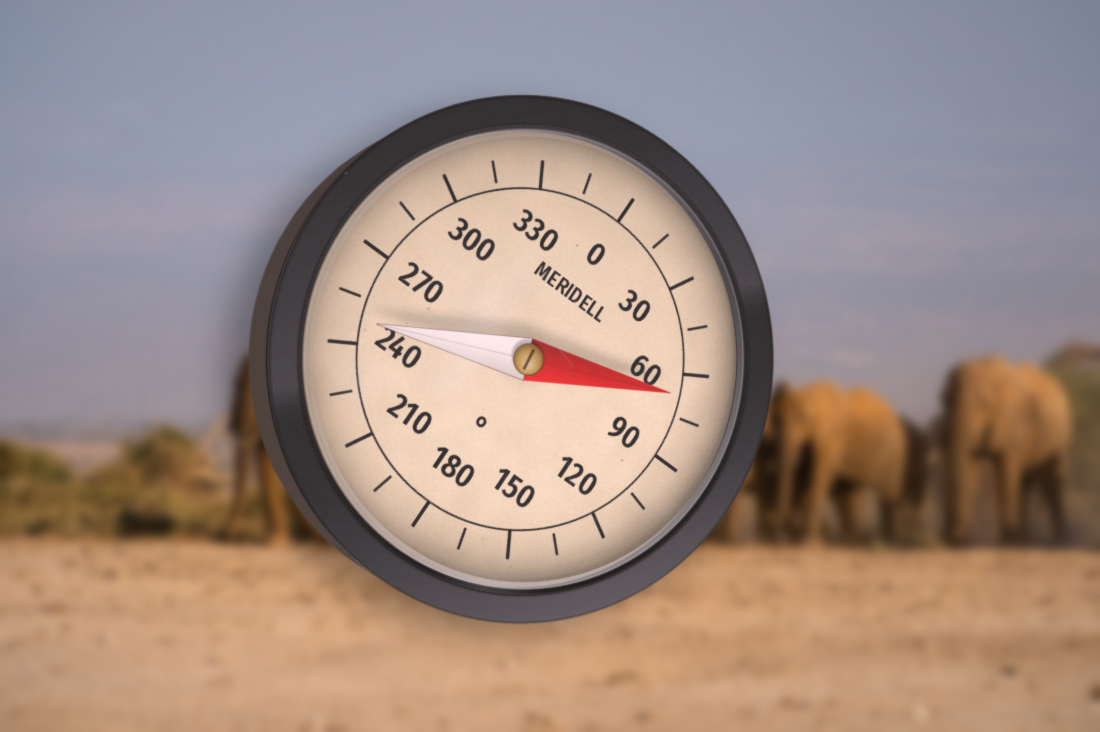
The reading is 67.5 °
